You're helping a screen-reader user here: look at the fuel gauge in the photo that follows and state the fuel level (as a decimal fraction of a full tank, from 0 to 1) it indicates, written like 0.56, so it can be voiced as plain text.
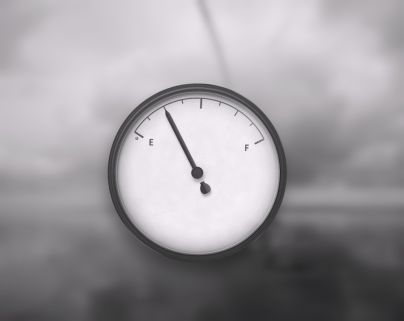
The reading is 0.25
